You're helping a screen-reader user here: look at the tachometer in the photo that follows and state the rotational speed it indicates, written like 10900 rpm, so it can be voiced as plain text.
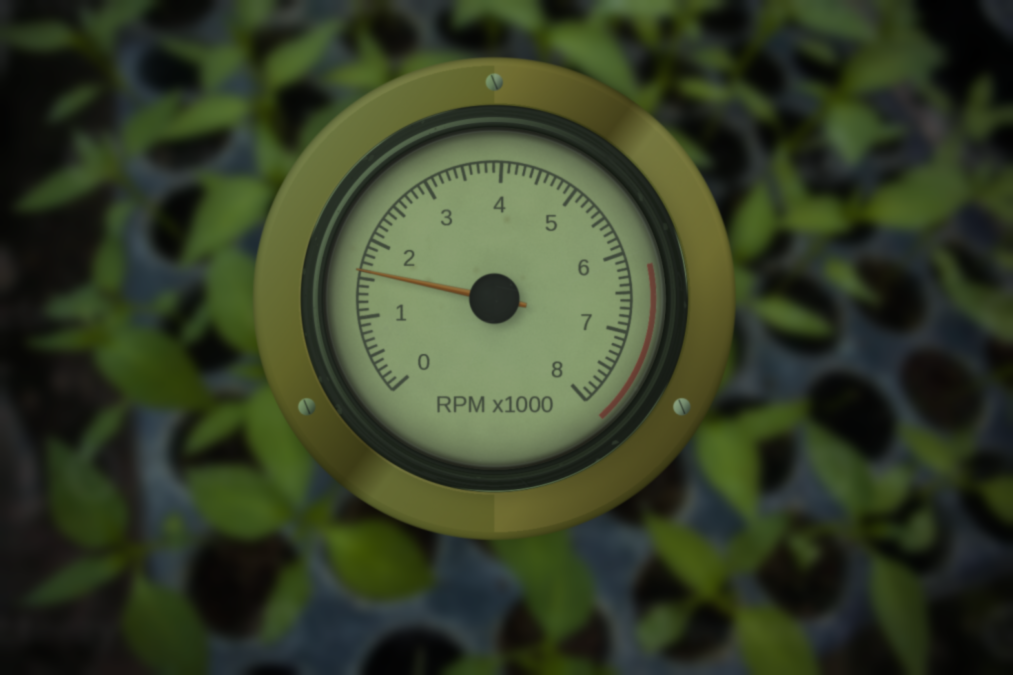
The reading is 1600 rpm
